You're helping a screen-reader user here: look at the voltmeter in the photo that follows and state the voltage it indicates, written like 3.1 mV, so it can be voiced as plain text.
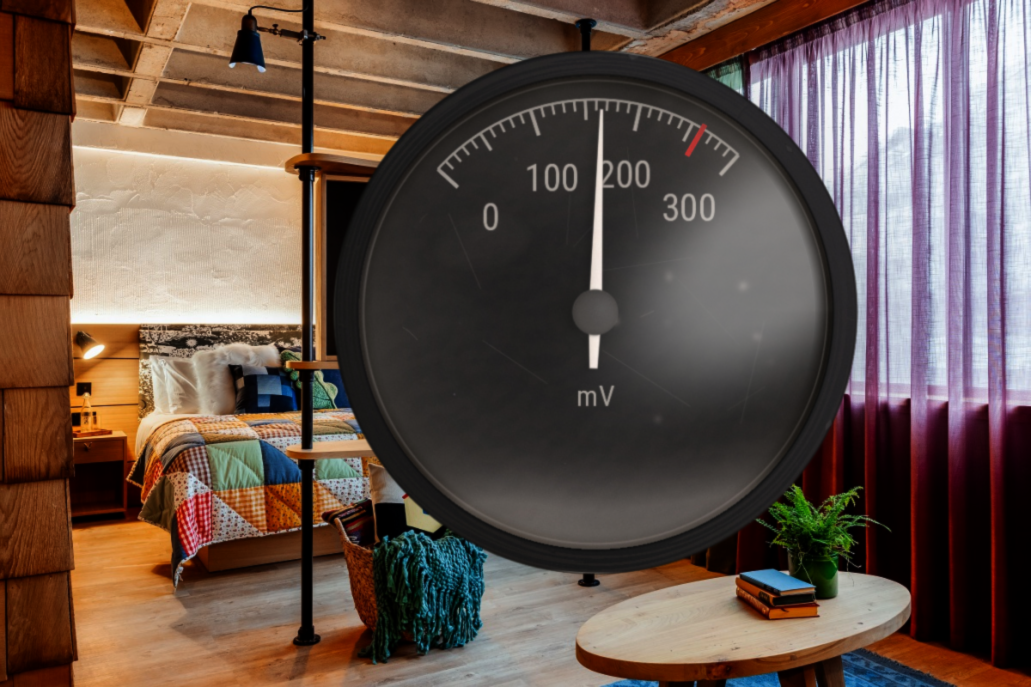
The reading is 165 mV
